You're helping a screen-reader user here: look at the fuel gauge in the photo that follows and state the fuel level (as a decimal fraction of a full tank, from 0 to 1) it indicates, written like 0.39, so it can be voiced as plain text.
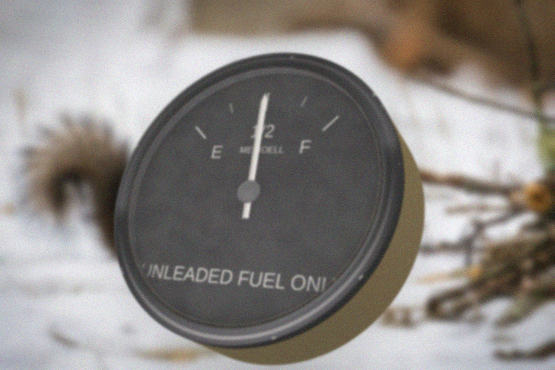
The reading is 0.5
